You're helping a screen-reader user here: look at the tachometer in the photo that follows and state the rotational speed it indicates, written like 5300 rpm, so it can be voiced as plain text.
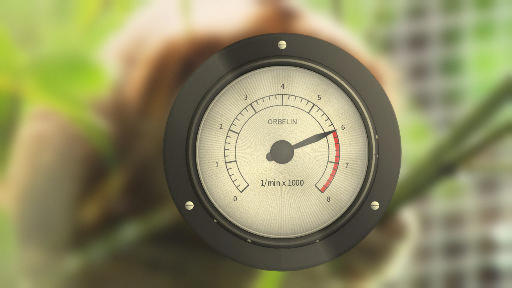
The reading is 6000 rpm
